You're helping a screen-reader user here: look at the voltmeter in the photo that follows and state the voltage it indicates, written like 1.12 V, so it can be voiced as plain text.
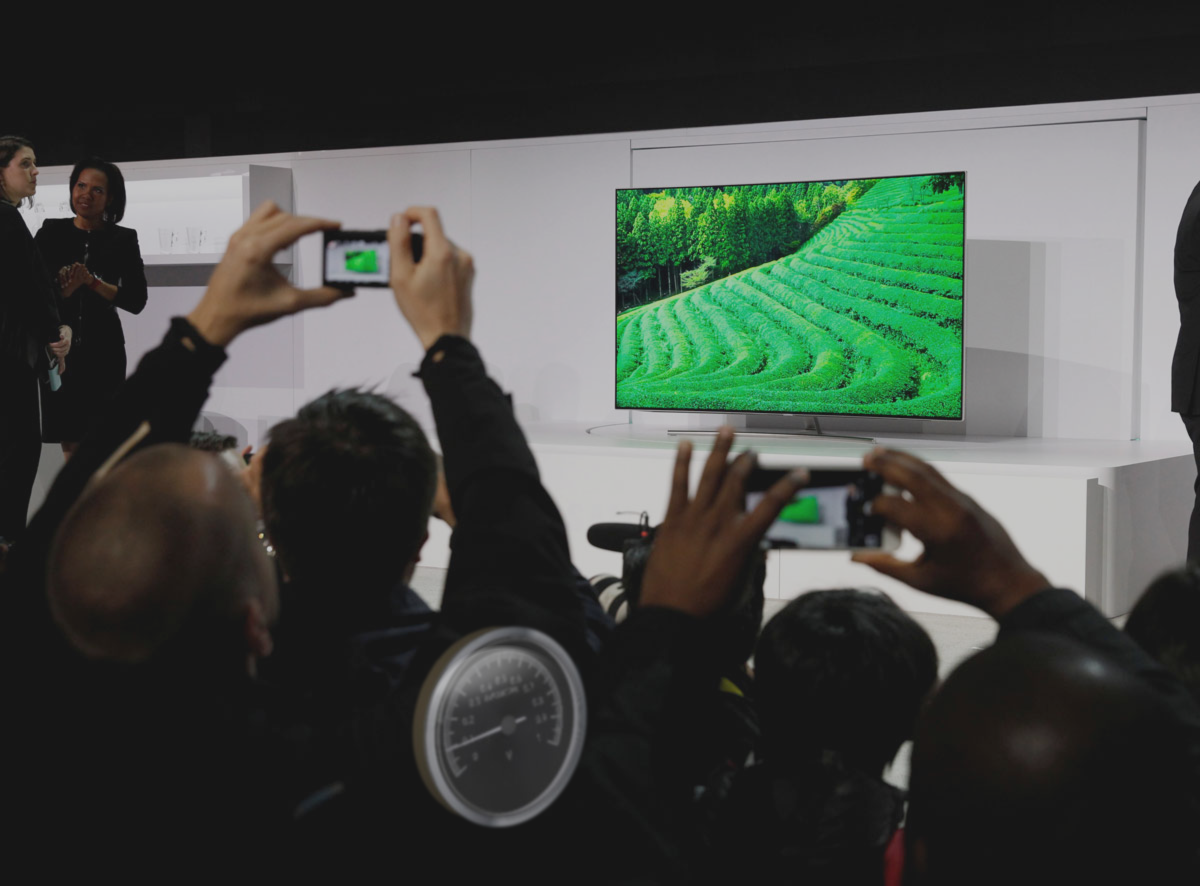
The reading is 0.1 V
